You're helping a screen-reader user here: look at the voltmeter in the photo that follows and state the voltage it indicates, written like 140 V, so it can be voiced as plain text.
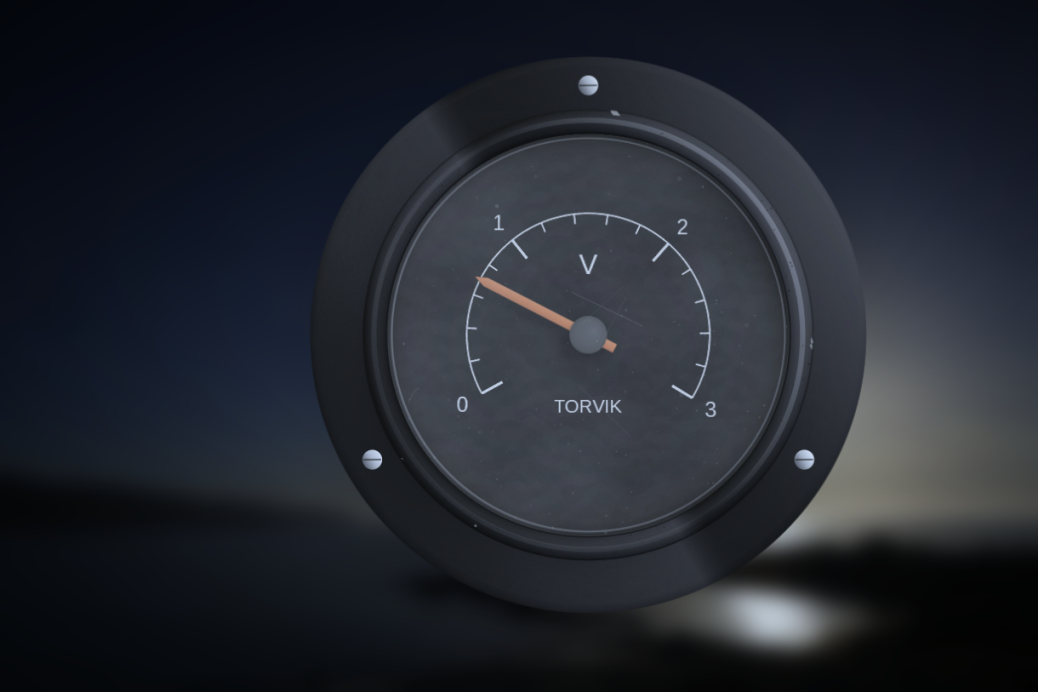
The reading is 0.7 V
